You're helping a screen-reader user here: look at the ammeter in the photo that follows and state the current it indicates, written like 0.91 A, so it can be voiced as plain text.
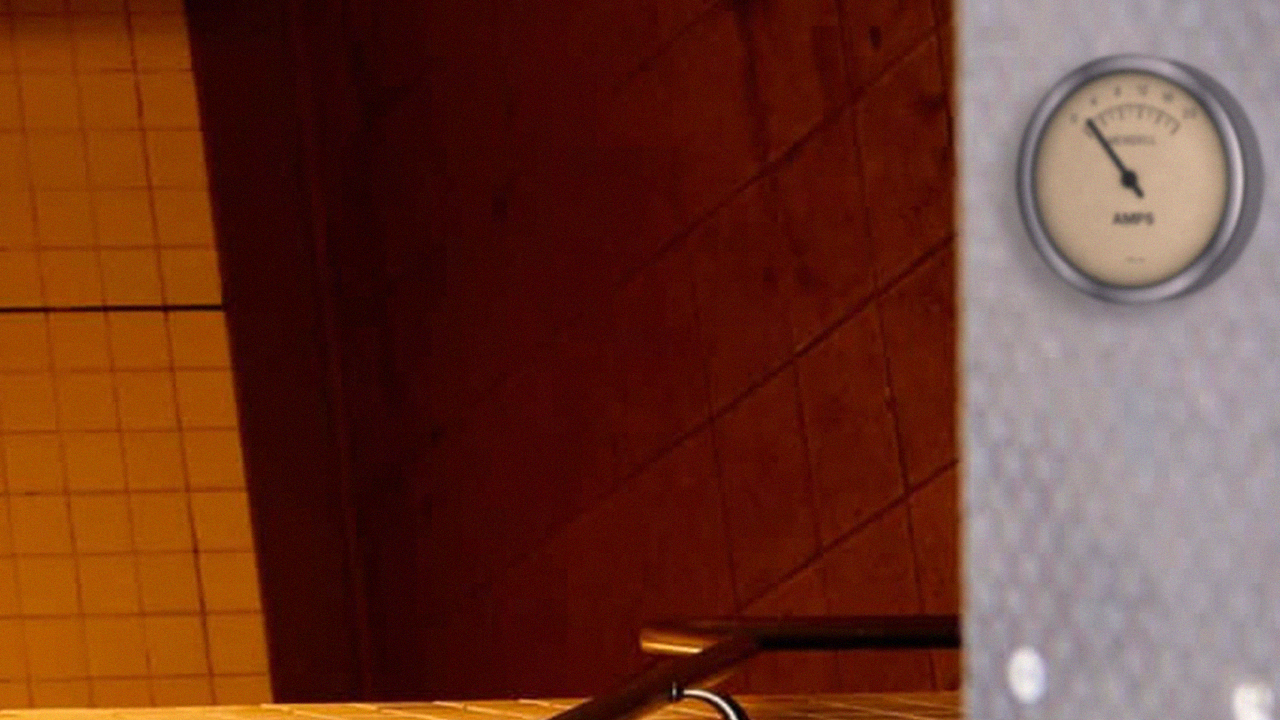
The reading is 2 A
